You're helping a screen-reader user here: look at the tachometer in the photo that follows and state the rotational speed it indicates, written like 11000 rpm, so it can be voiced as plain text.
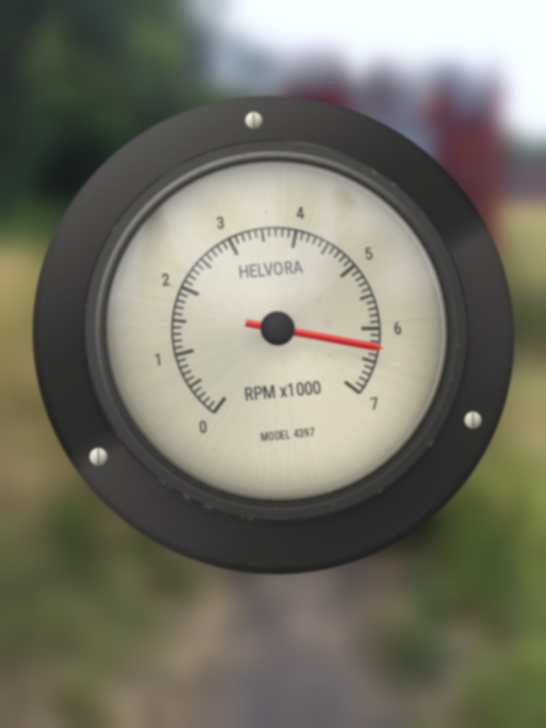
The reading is 6300 rpm
